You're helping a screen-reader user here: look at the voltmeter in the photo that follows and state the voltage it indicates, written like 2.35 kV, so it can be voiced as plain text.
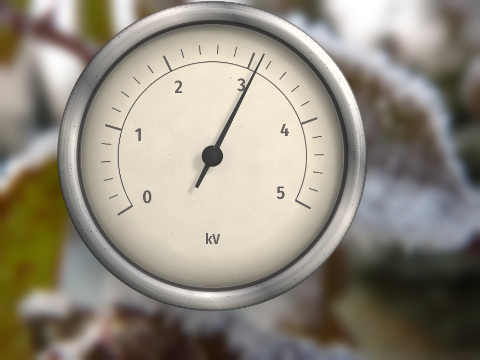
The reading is 3.1 kV
